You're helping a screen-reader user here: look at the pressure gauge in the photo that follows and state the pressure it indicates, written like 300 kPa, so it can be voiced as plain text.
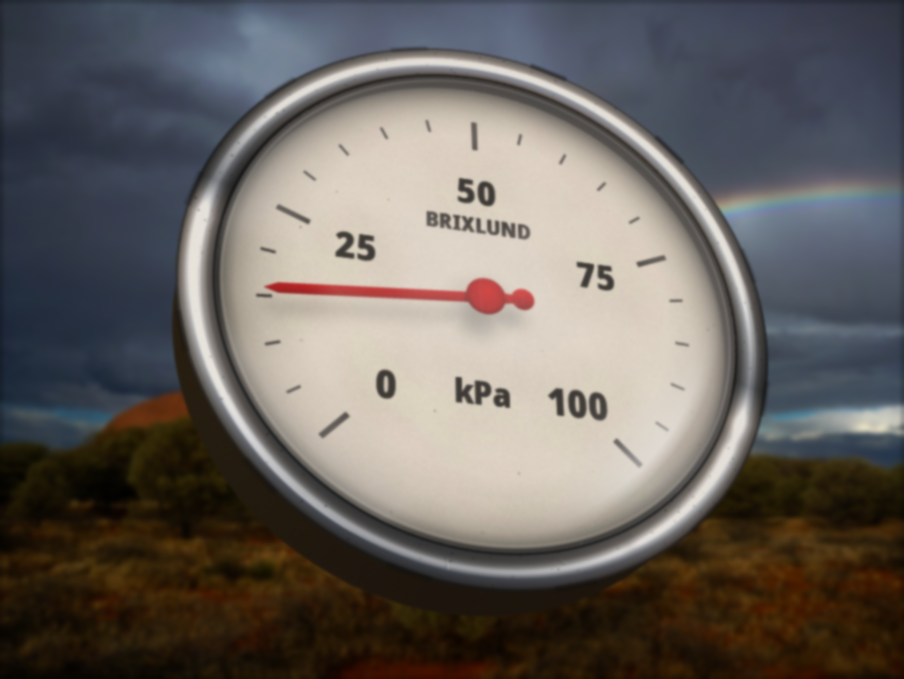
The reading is 15 kPa
